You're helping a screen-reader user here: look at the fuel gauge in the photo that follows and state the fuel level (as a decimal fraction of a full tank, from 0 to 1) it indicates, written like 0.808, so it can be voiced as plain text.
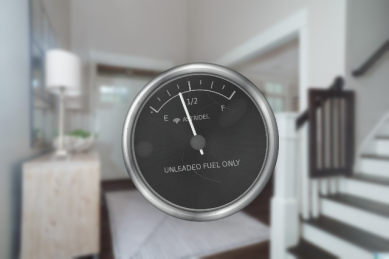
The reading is 0.375
